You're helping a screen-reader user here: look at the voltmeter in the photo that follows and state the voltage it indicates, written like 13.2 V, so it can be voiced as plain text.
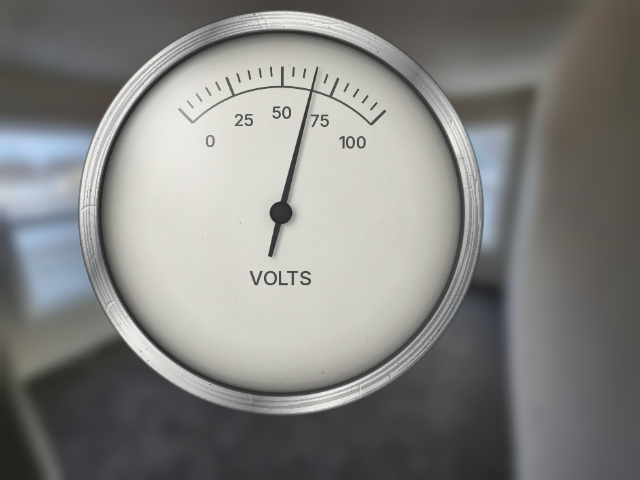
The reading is 65 V
